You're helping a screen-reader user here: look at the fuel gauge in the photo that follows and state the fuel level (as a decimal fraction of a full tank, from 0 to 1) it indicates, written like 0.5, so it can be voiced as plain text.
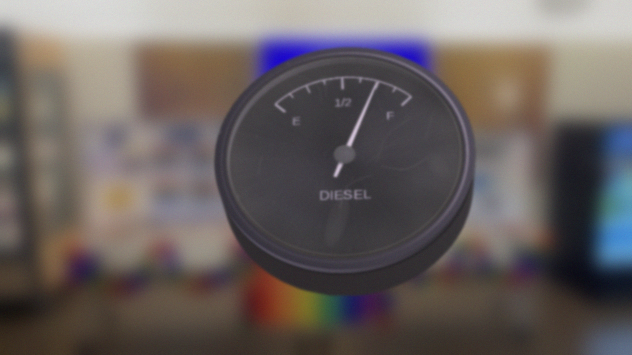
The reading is 0.75
